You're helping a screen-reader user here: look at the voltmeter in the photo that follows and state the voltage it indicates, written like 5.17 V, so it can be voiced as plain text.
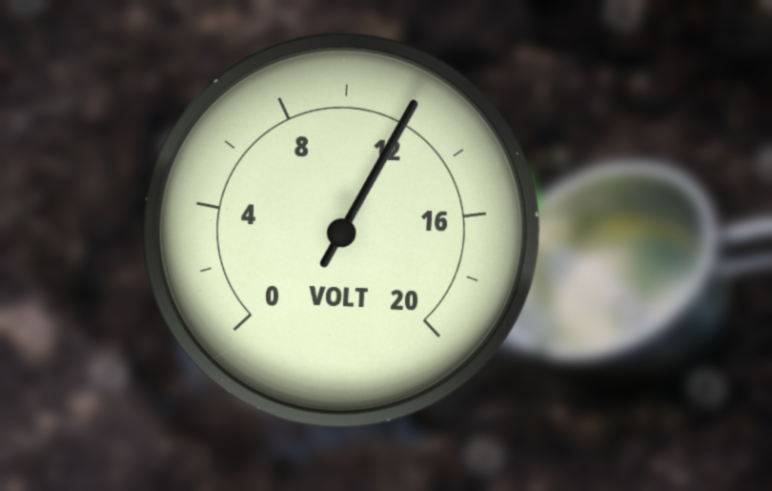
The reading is 12 V
